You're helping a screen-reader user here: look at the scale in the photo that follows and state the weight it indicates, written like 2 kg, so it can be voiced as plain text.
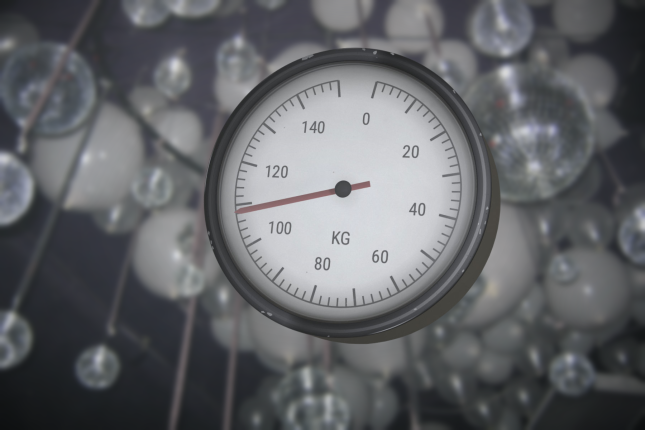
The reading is 108 kg
